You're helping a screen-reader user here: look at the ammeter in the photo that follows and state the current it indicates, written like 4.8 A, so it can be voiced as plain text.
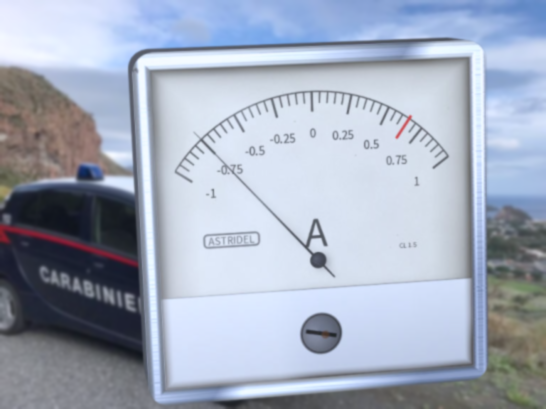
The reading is -0.75 A
